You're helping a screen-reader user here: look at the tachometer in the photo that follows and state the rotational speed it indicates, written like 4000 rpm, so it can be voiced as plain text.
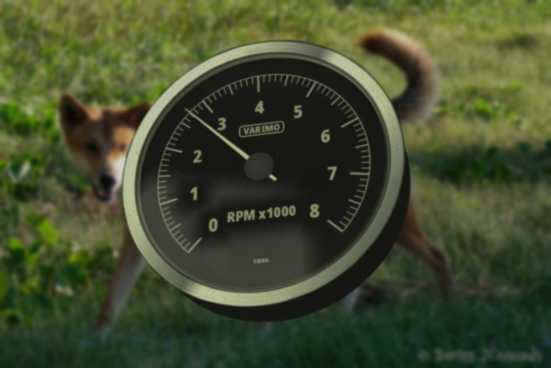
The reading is 2700 rpm
